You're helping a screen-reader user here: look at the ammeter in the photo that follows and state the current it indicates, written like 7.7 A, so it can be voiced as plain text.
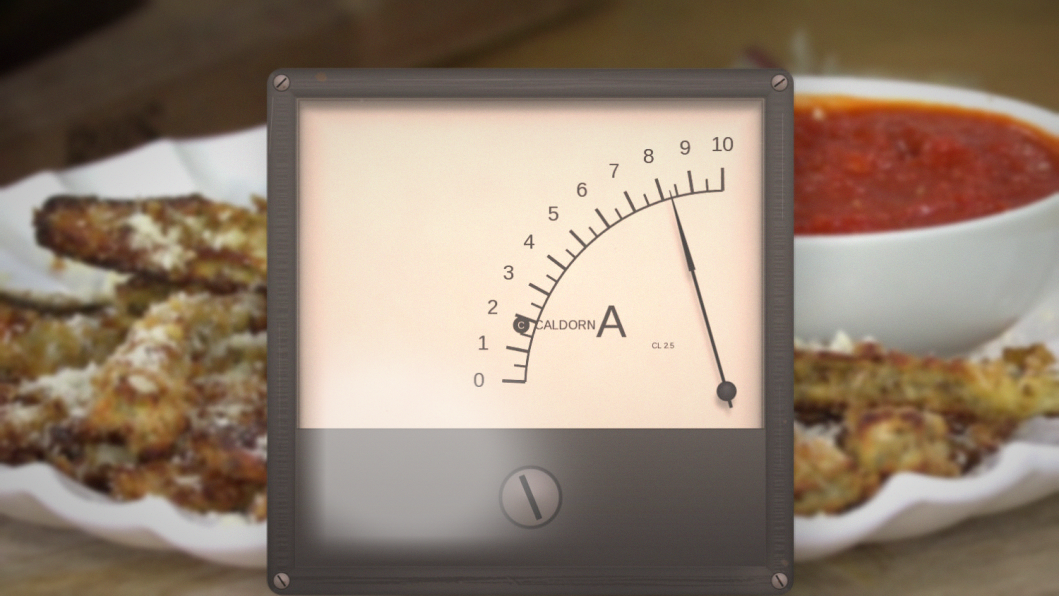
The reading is 8.25 A
